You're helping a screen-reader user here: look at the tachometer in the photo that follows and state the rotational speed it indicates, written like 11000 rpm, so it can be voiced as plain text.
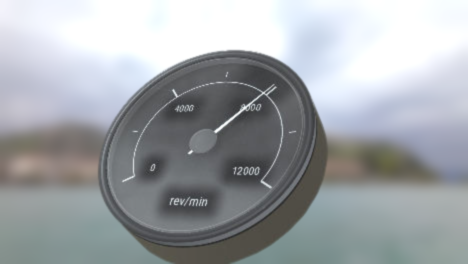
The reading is 8000 rpm
